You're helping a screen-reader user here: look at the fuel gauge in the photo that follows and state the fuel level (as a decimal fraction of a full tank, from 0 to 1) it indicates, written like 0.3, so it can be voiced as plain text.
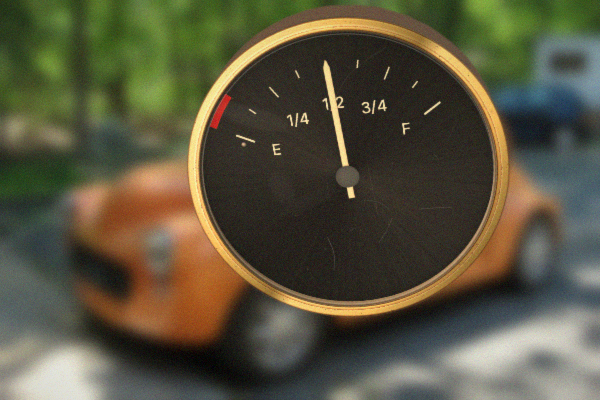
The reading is 0.5
